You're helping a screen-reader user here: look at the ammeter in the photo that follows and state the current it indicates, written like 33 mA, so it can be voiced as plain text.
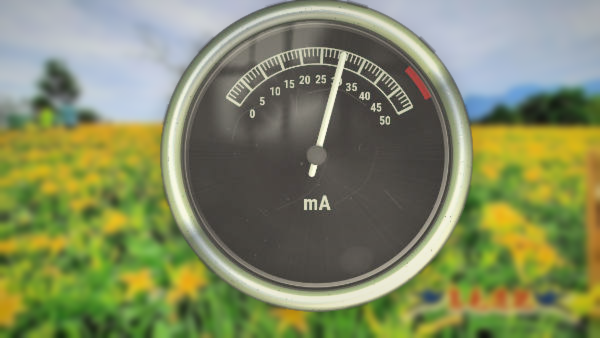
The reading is 30 mA
